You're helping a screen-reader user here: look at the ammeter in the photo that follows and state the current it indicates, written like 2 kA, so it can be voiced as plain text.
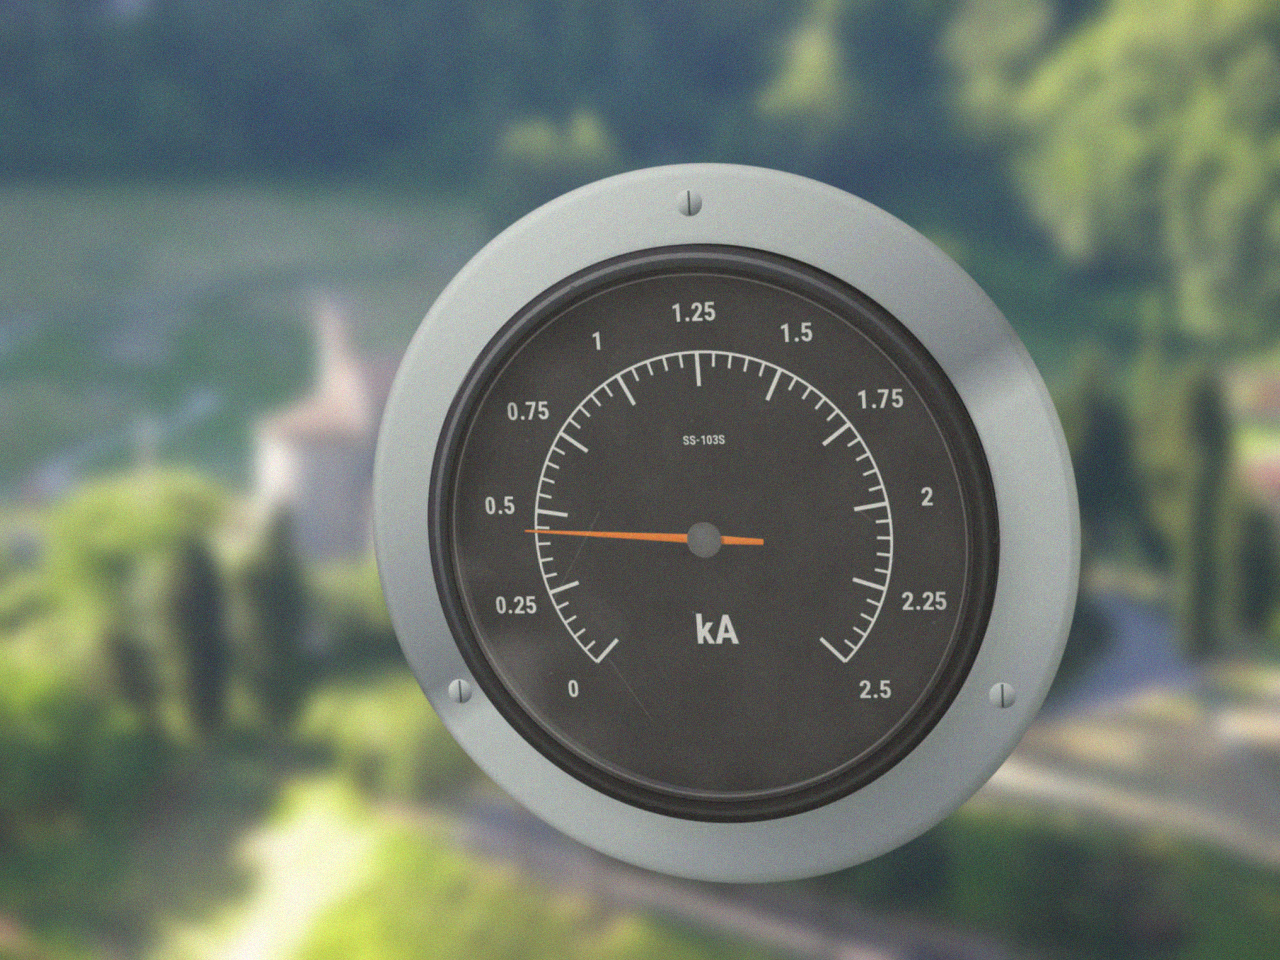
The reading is 0.45 kA
